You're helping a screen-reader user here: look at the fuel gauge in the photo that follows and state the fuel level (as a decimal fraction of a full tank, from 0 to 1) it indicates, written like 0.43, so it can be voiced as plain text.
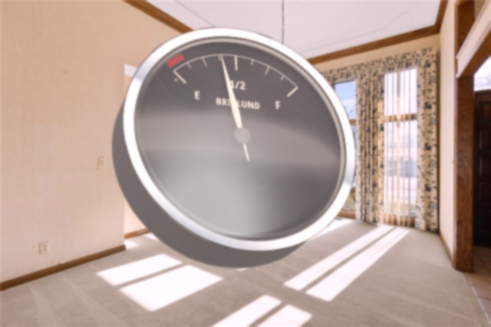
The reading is 0.375
